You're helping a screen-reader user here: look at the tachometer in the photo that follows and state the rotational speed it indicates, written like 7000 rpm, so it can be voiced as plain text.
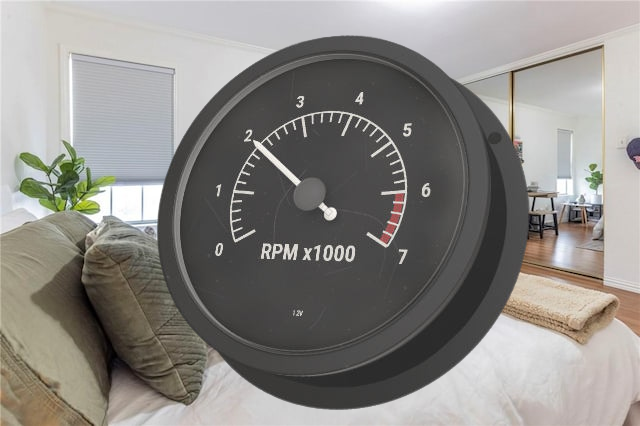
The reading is 2000 rpm
